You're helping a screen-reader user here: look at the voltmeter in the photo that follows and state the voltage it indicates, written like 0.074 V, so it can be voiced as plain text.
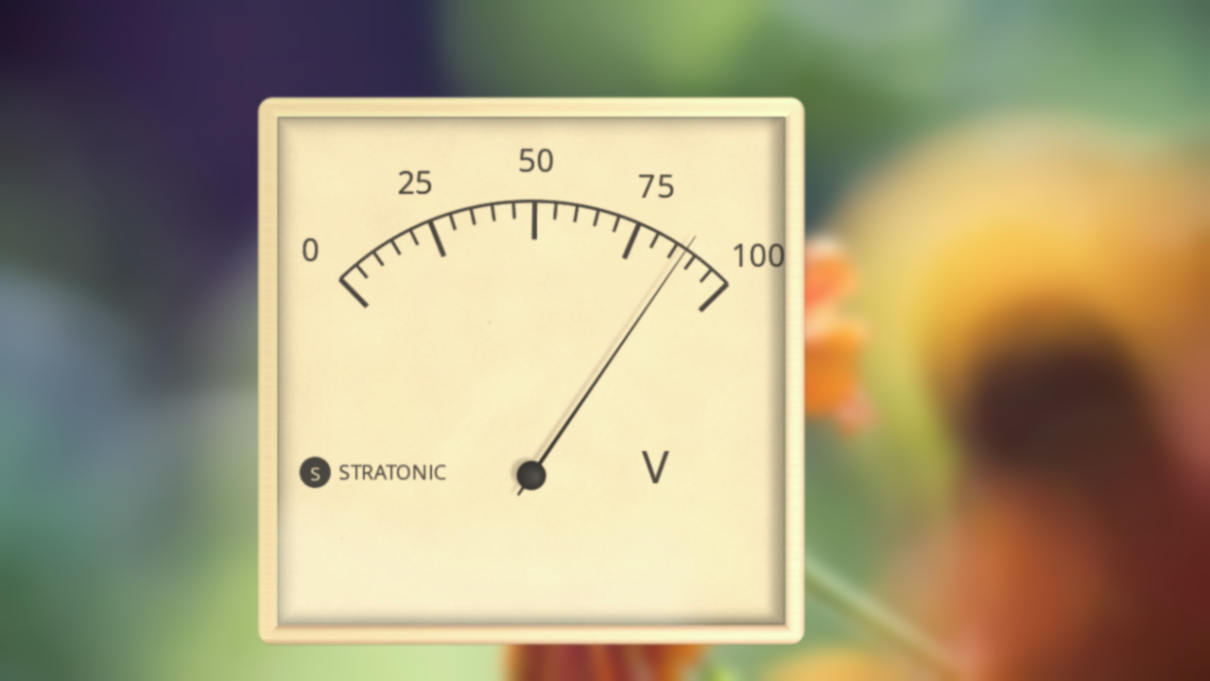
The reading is 87.5 V
